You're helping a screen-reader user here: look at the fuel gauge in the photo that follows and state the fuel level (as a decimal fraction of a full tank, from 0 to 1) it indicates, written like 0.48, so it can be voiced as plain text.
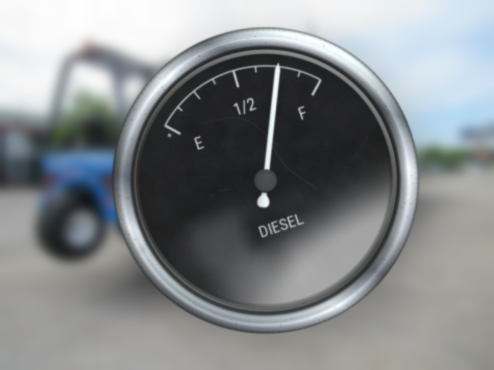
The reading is 0.75
